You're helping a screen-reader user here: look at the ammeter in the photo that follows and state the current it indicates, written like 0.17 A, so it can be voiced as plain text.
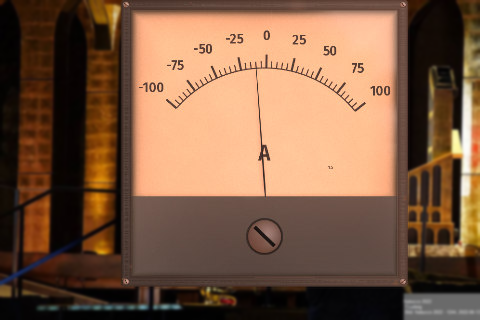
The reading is -10 A
